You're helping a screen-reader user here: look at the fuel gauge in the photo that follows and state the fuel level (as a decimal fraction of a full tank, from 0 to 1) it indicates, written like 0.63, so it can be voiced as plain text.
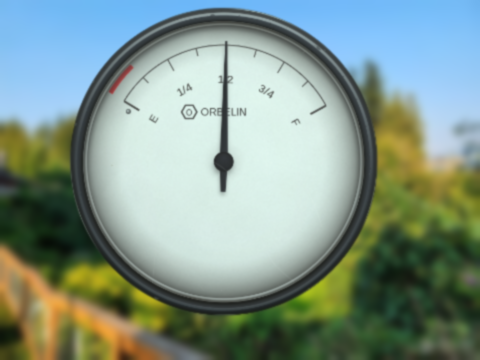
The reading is 0.5
